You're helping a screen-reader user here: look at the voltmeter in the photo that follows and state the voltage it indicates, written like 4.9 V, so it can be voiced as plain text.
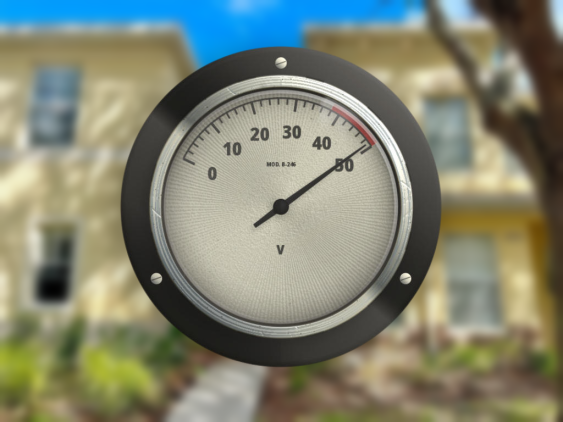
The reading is 49 V
